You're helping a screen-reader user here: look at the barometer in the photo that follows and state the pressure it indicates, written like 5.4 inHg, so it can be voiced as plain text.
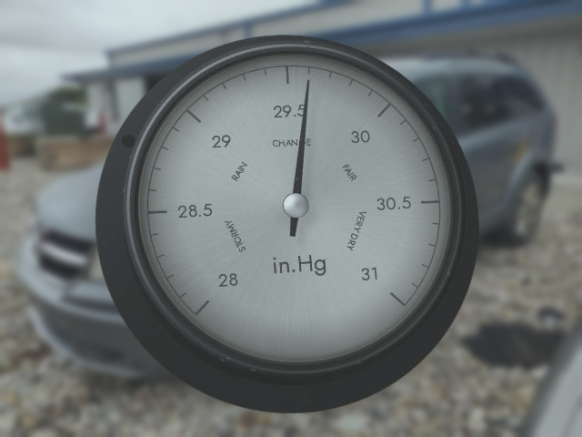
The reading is 29.6 inHg
